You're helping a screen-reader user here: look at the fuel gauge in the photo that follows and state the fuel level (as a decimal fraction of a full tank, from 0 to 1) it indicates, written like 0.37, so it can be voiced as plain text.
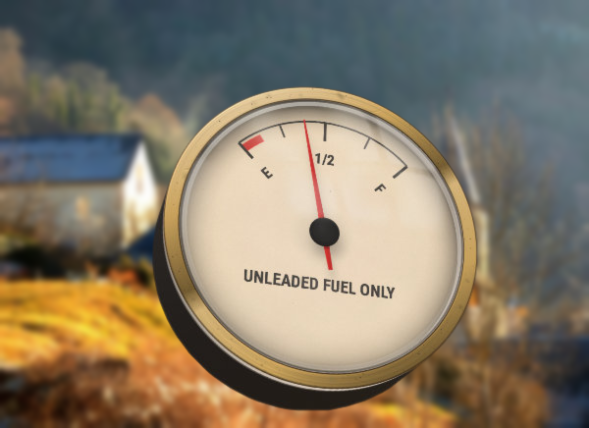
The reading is 0.375
